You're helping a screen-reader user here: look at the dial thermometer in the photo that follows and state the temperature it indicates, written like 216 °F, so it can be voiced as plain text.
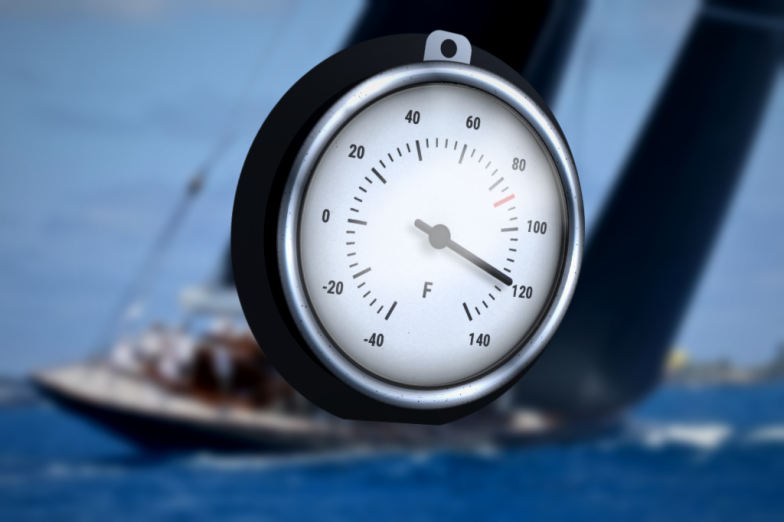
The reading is 120 °F
